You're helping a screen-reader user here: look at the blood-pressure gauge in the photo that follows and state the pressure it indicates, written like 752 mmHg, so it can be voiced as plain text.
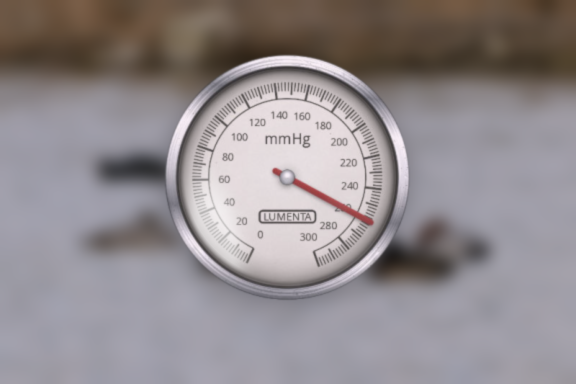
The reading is 260 mmHg
